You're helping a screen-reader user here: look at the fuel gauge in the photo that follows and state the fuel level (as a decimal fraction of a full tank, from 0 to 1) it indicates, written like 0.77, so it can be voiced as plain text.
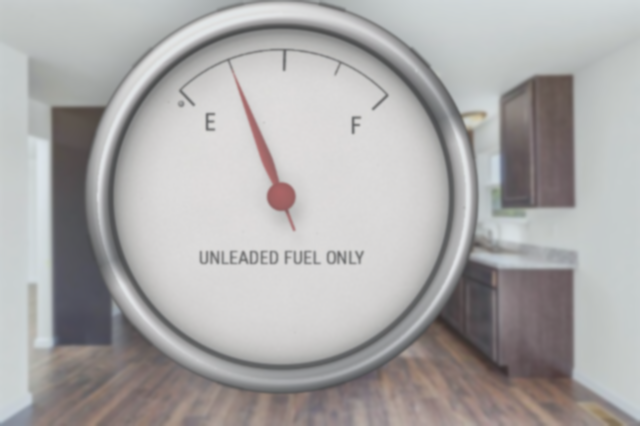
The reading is 0.25
